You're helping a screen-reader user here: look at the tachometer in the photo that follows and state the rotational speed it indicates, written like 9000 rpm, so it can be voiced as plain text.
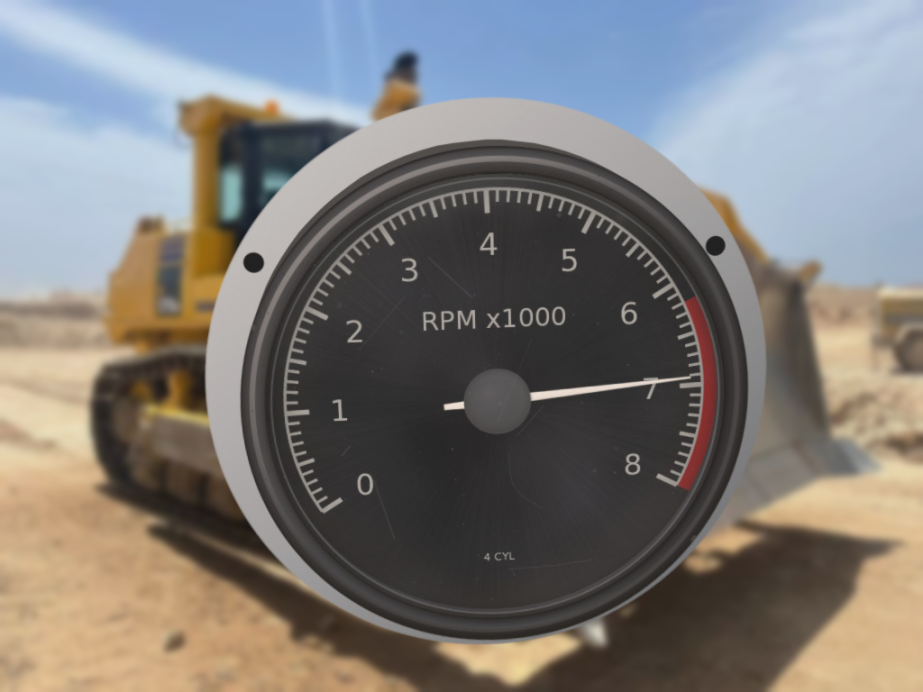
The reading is 6900 rpm
